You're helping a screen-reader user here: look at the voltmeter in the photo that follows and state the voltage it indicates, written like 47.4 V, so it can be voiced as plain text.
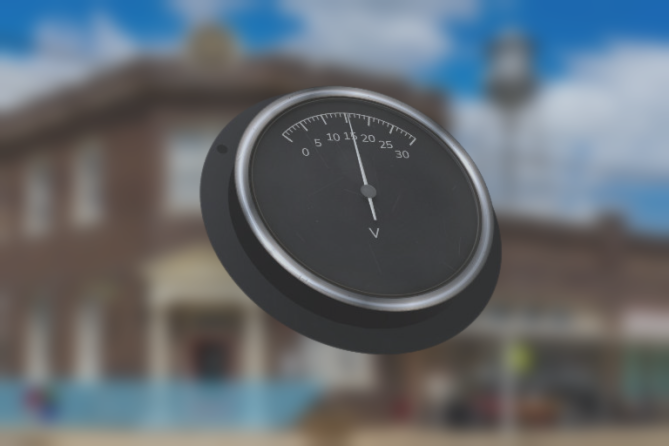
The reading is 15 V
